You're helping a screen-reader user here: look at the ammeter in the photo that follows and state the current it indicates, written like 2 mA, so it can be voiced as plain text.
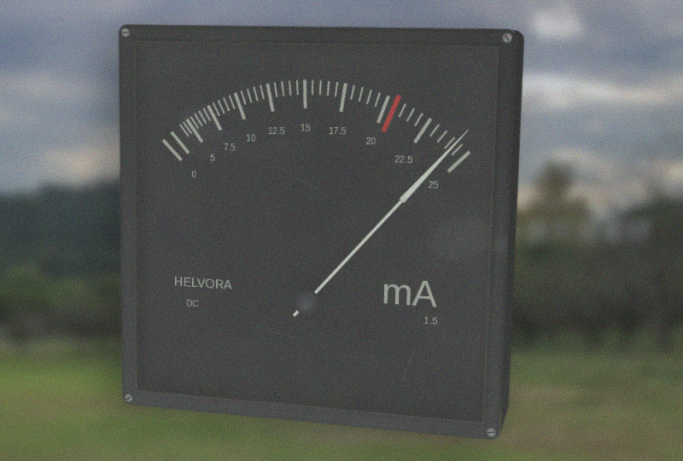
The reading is 24.25 mA
